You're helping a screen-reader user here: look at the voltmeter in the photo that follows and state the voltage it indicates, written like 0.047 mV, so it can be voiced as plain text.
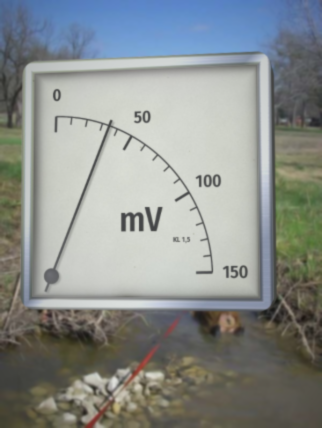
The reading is 35 mV
